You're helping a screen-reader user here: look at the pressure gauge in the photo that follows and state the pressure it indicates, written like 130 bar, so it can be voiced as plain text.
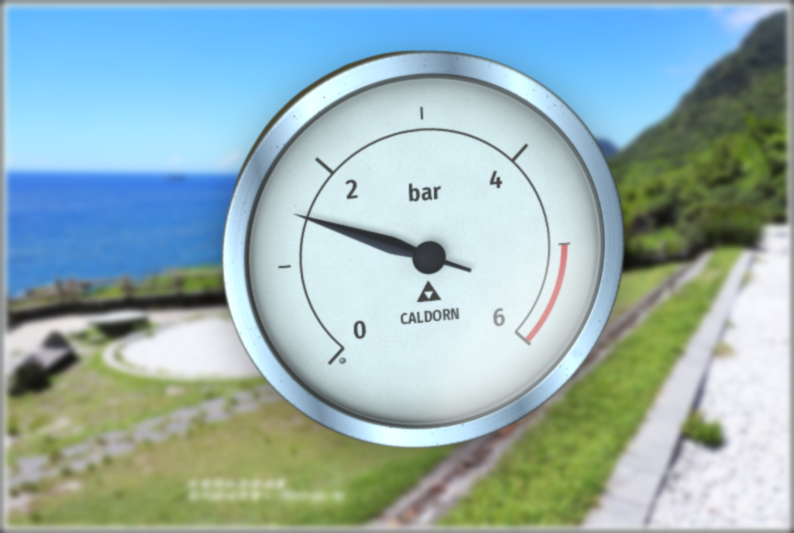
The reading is 1.5 bar
